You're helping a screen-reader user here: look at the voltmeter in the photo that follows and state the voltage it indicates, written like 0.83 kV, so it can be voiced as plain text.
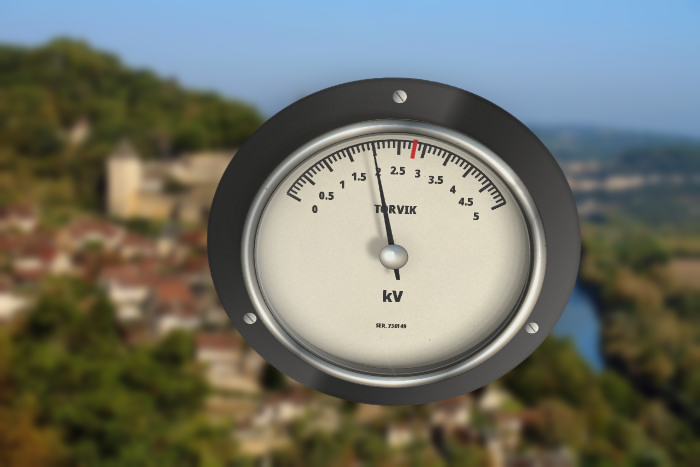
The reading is 2 kV
